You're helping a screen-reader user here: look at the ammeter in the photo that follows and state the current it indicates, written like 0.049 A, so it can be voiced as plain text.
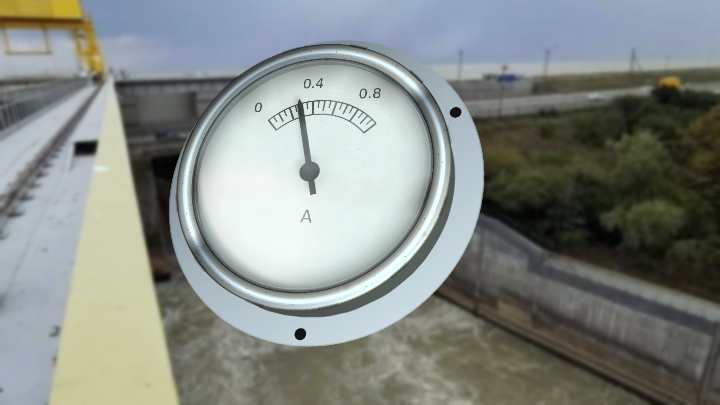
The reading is 0.3 A
